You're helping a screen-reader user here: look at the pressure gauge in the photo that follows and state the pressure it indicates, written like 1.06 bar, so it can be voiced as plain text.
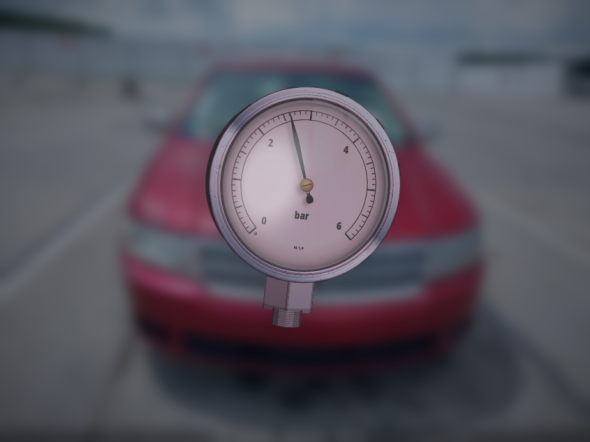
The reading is 2.6 bar
